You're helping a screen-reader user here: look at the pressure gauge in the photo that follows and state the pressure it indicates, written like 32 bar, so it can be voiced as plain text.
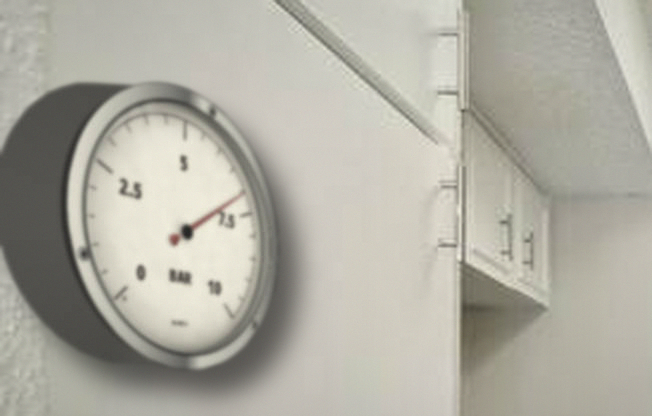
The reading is 7 bar
